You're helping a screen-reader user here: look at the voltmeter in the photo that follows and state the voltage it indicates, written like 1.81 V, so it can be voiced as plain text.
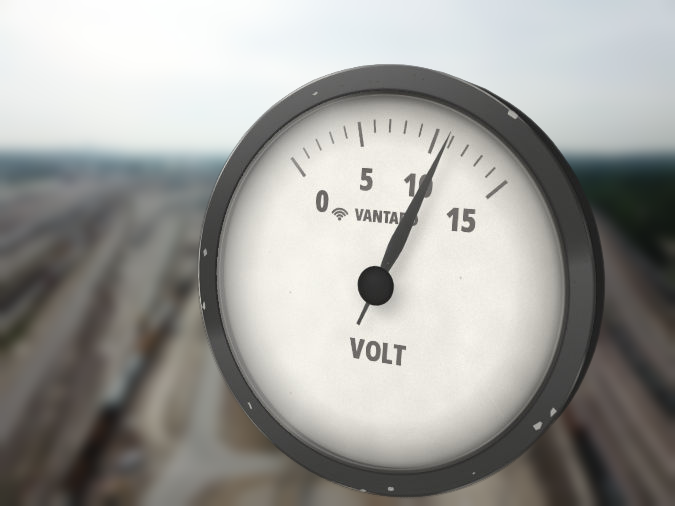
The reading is 11 V
